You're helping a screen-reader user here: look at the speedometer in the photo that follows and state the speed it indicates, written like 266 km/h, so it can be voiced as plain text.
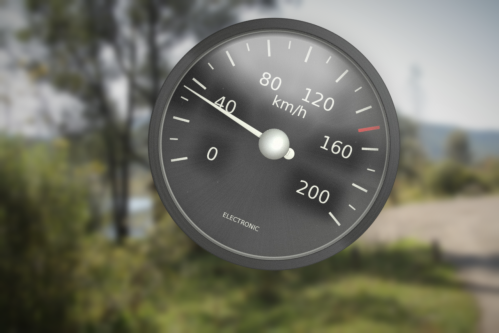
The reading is 35 km/h
